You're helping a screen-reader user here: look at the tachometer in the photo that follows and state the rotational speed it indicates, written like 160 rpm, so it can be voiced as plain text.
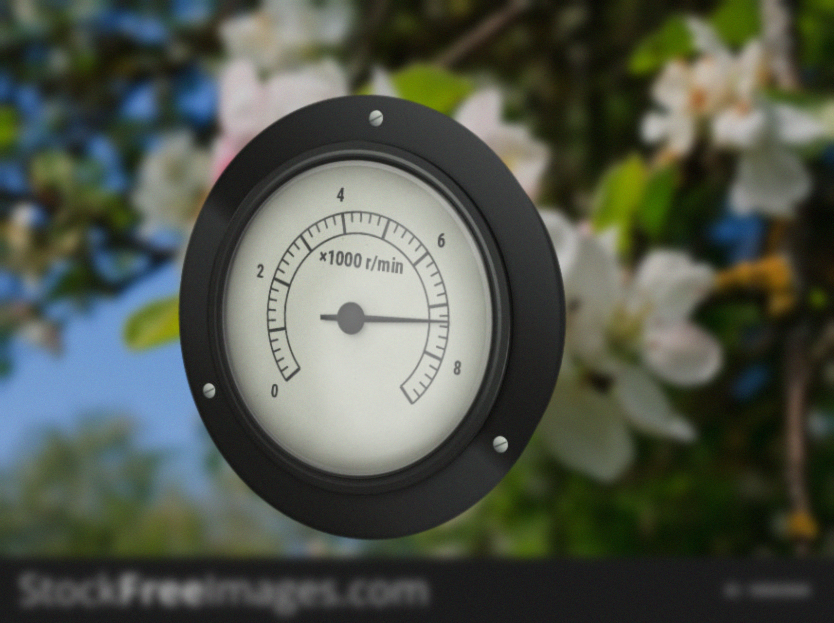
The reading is 7300 rpm
